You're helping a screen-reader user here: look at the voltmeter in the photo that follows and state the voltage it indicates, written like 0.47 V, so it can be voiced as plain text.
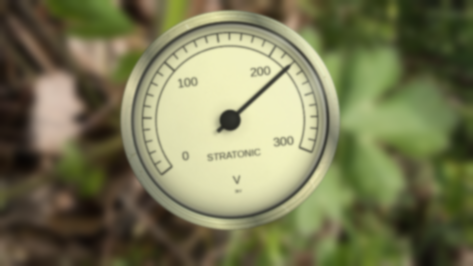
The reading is 220 V
